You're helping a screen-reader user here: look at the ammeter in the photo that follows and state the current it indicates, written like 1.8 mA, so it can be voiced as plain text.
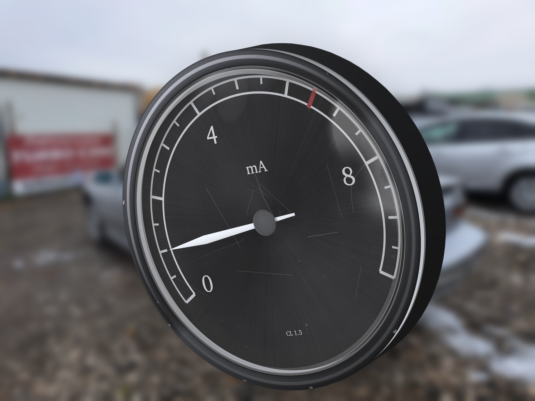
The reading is 1 mA
